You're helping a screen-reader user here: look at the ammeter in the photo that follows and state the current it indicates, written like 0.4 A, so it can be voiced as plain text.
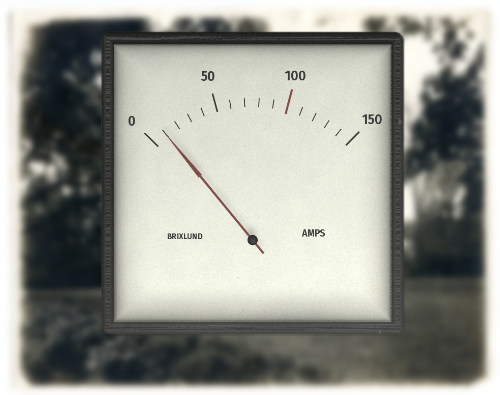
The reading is 10 A
